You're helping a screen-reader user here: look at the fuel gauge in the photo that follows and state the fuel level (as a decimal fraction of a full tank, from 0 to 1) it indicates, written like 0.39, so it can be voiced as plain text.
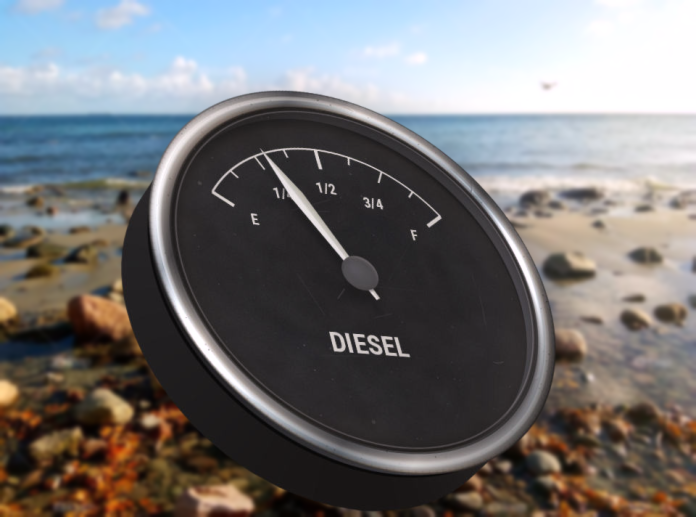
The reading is 0.25
